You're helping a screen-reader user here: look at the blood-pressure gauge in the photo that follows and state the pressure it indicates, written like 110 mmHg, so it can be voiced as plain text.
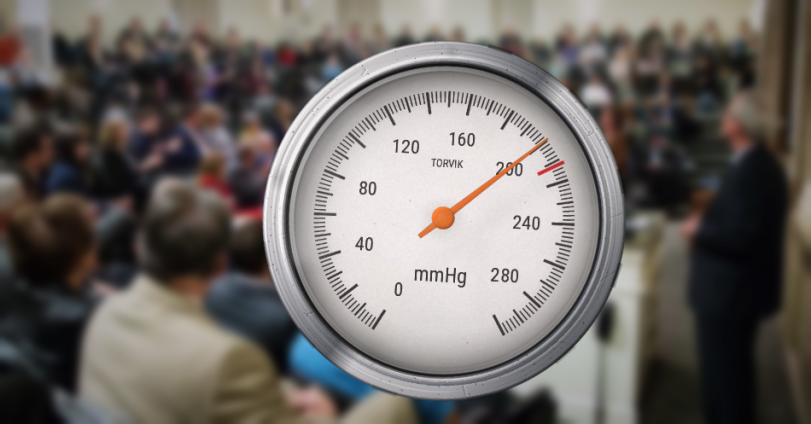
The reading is 200 mmHg
